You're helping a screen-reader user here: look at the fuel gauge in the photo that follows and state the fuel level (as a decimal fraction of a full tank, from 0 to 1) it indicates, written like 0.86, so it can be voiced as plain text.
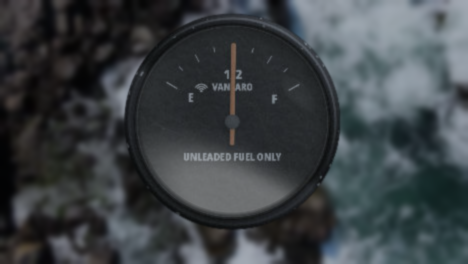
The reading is 0.5
